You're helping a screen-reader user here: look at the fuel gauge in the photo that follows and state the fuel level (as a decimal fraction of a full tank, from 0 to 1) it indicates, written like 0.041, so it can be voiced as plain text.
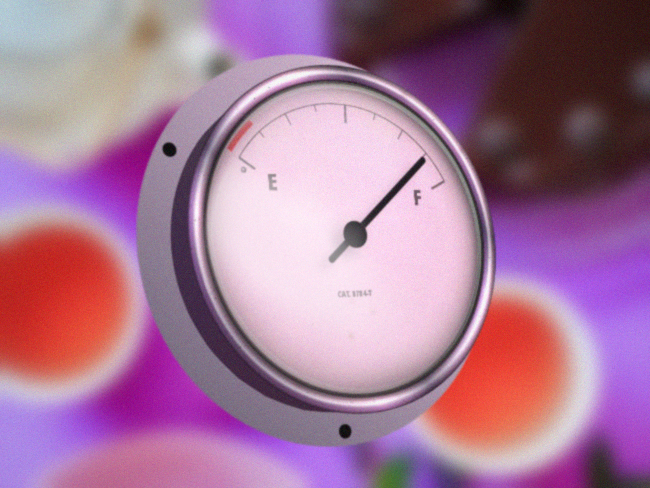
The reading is 0.875
